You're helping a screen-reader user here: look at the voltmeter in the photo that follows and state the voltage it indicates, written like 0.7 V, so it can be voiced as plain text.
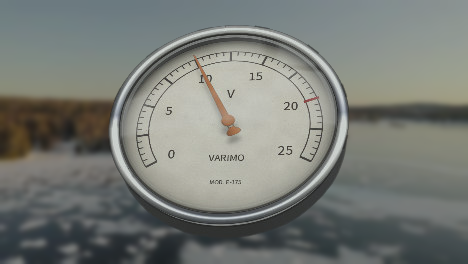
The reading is 10 V
